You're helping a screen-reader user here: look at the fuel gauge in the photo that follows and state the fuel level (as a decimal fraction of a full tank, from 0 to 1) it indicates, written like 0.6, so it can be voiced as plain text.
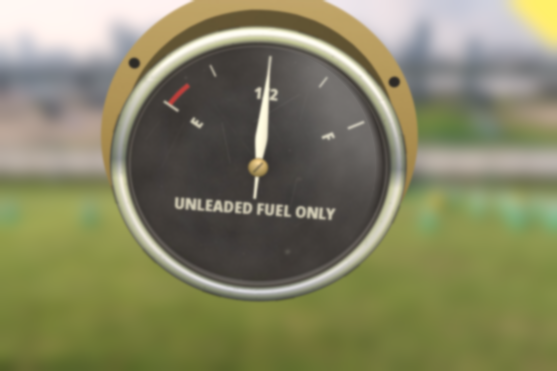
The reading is 0.5
